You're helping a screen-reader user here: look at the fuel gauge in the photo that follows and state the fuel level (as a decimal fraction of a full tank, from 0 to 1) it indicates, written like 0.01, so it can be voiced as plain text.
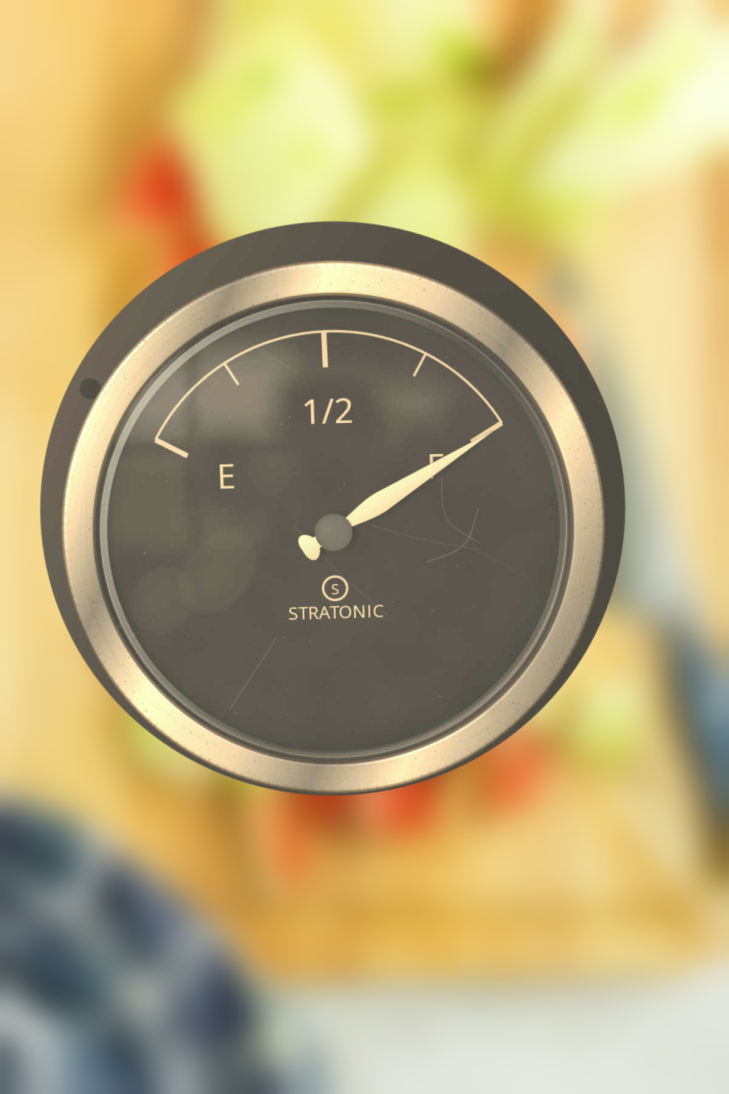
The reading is 1
